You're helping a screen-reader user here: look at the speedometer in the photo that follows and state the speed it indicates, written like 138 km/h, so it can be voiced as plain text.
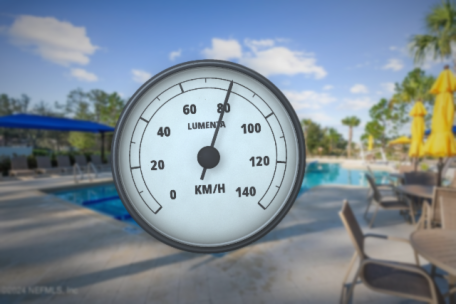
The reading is 80 km/h
